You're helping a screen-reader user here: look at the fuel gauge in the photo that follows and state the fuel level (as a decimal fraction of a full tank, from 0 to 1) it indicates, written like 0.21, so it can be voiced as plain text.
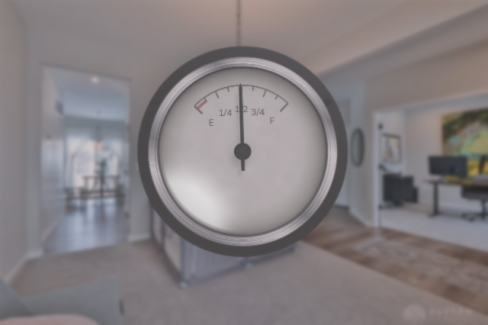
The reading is 0.5
